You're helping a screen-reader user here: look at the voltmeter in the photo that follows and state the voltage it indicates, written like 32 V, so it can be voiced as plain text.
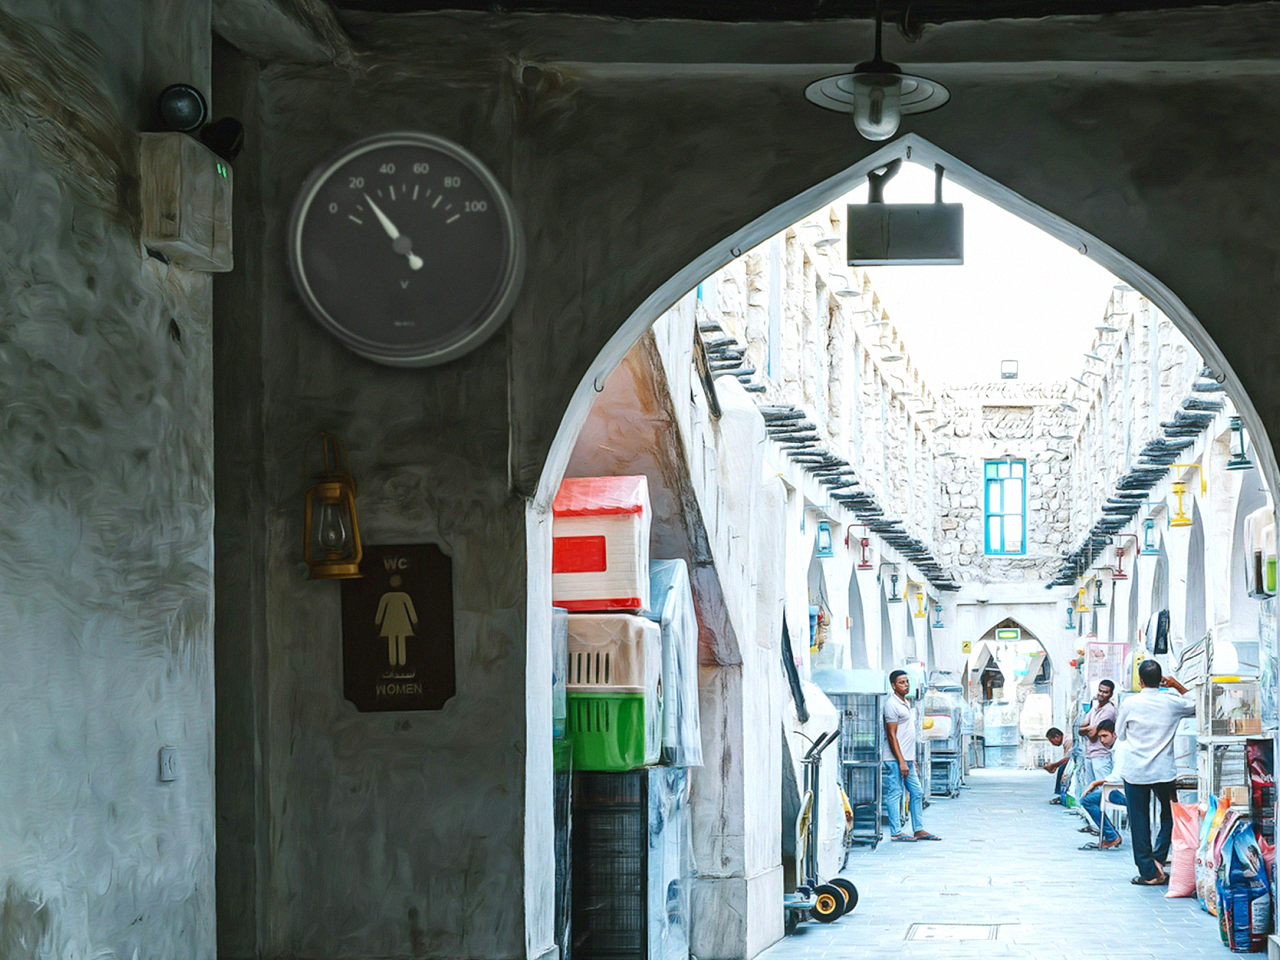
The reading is 20 V
